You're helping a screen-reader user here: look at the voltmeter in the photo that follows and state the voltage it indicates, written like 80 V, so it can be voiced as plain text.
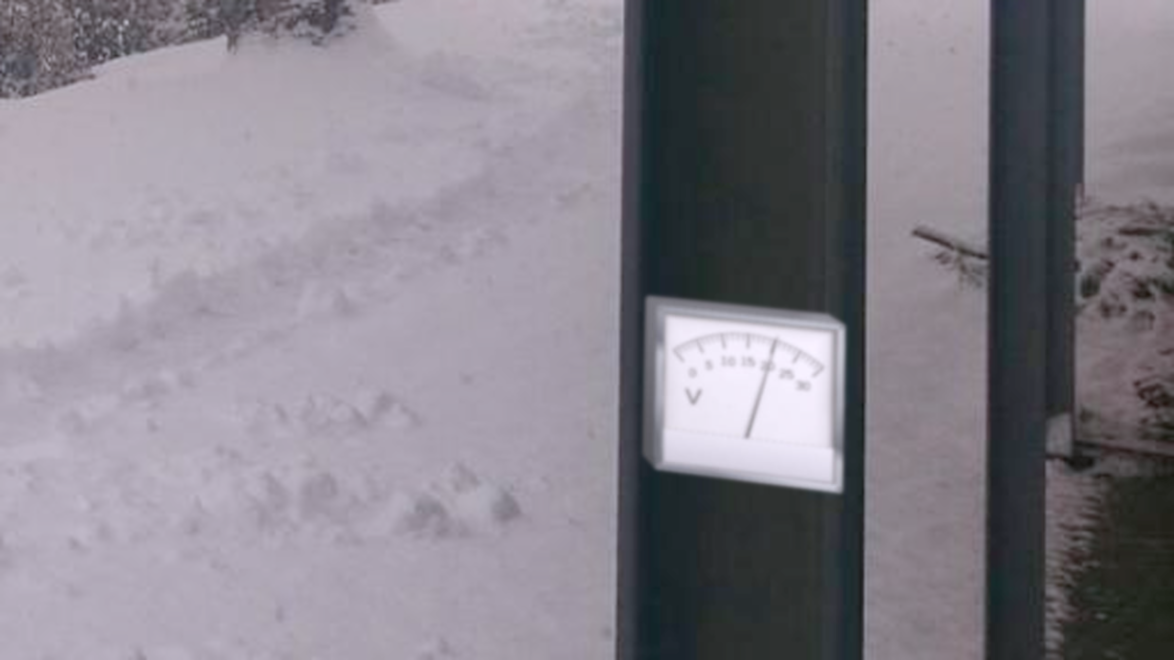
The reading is 20 V
